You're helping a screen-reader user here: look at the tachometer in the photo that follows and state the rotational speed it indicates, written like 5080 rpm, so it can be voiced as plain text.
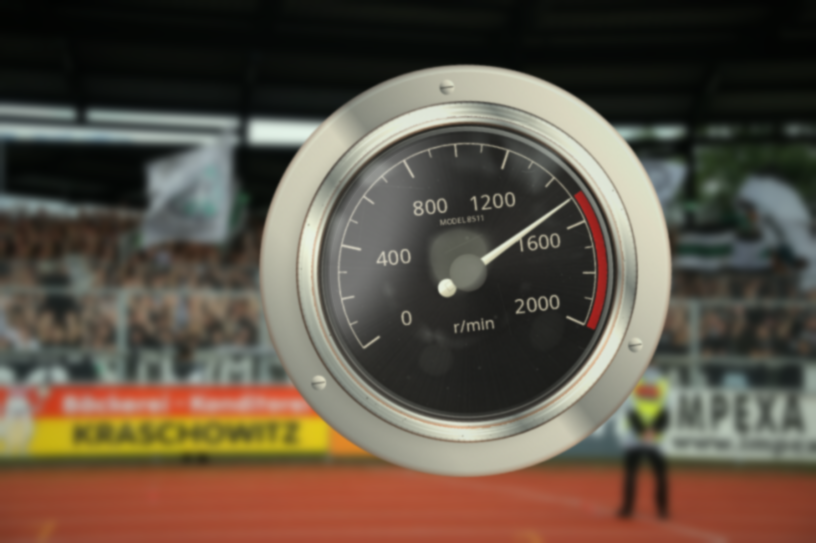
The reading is 1500 rpm
